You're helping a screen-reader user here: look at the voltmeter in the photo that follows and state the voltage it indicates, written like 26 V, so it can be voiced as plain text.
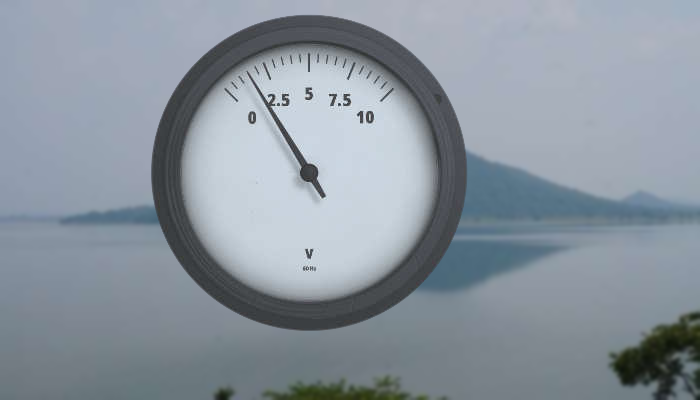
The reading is 1.5 V
